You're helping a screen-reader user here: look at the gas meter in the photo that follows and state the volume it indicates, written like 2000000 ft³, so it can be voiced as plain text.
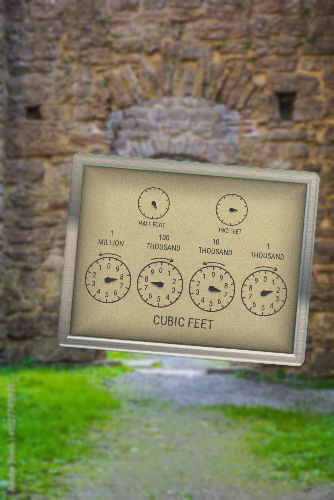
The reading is 777200 ft³
